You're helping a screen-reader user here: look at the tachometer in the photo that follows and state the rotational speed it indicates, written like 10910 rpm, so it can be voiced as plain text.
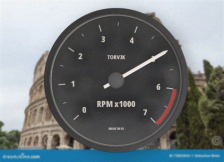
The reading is 5000 rpm
